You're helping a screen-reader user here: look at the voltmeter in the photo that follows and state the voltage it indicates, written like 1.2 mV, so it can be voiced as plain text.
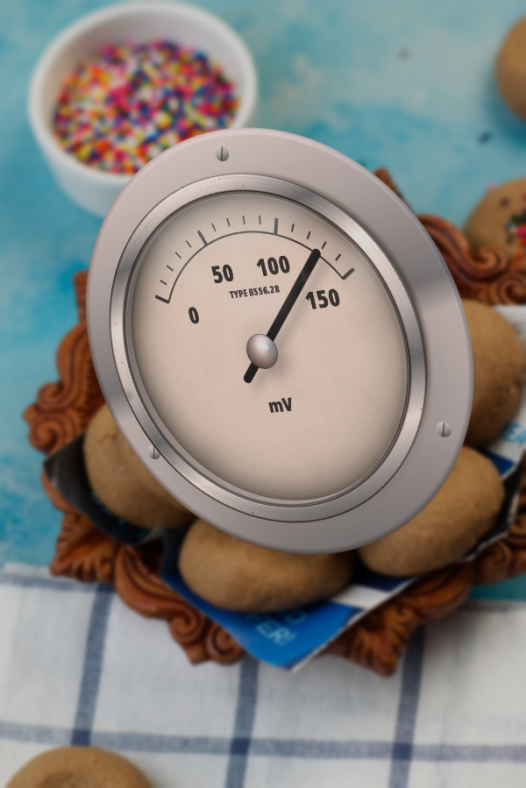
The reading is 130 mV
